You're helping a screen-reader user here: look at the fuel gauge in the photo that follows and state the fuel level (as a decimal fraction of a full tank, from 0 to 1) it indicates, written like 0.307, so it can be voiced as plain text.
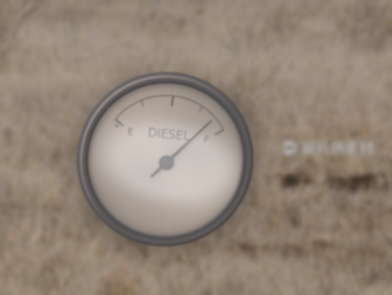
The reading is 0.875
